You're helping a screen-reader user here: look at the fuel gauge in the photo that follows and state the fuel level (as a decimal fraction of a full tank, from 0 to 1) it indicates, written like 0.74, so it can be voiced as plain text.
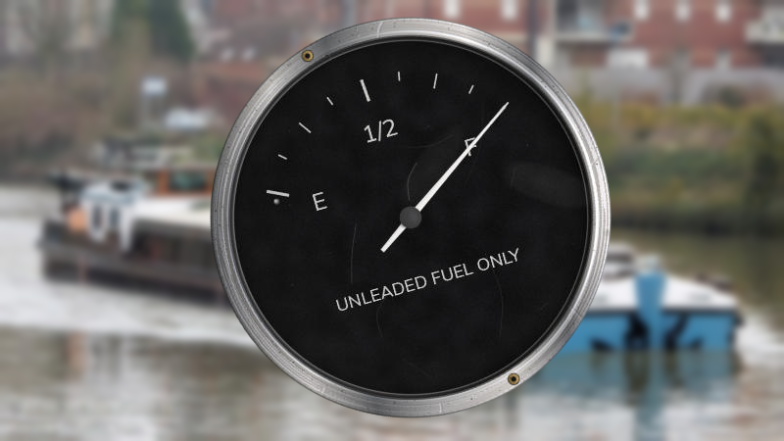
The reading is 1
